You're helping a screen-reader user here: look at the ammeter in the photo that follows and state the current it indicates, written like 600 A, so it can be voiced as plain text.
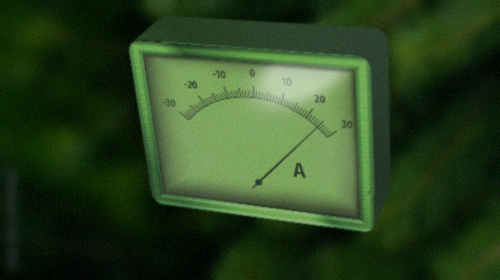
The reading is 25 A
